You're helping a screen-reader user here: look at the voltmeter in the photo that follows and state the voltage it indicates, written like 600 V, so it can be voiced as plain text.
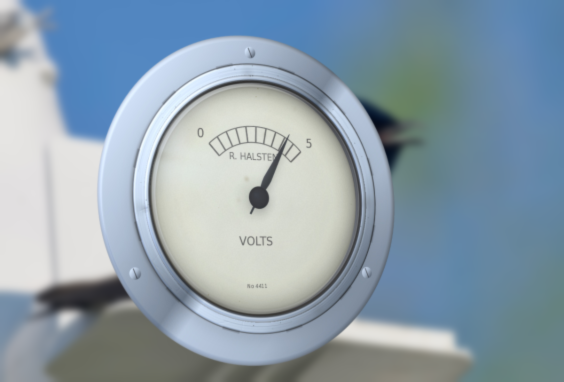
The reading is 4 V
